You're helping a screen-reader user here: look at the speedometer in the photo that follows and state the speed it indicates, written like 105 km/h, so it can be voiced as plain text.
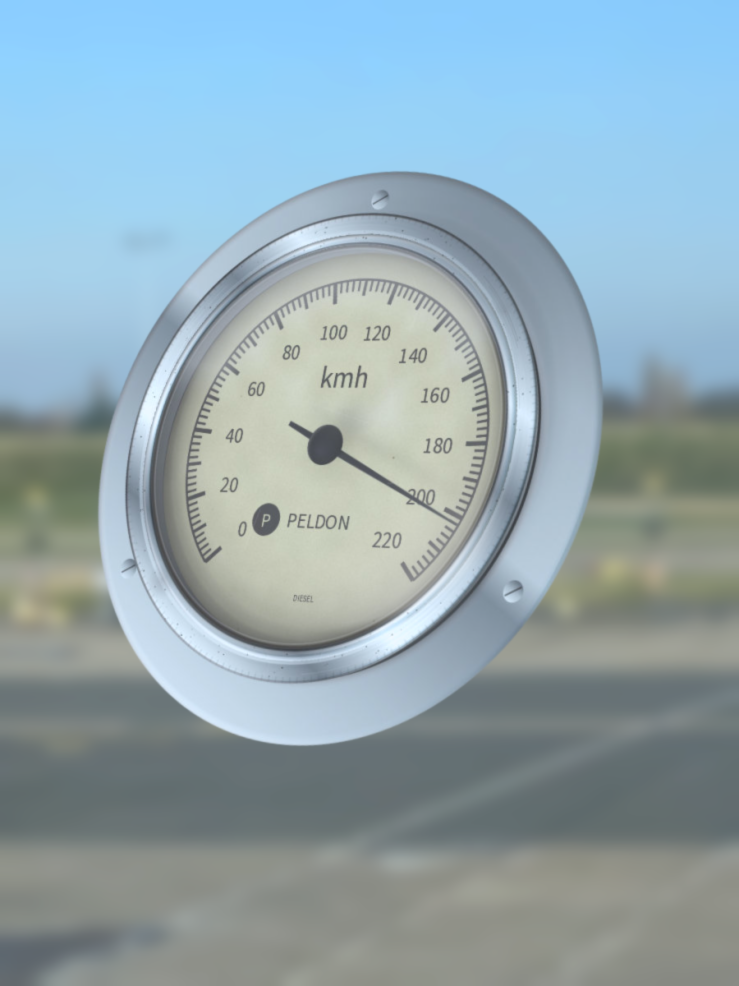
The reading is 202 km/h
